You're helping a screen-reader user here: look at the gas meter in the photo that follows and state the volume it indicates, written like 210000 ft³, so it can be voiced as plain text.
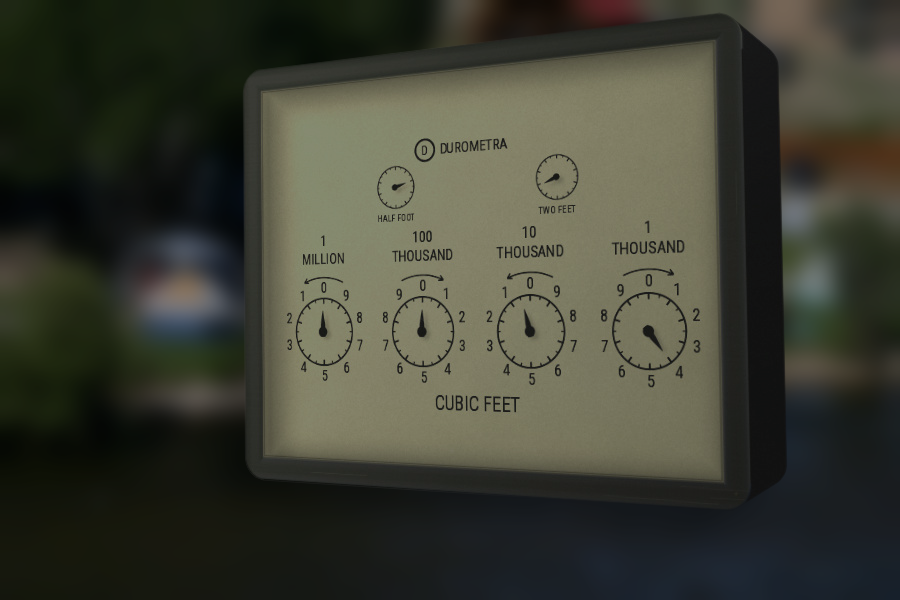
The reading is 400 ft³
